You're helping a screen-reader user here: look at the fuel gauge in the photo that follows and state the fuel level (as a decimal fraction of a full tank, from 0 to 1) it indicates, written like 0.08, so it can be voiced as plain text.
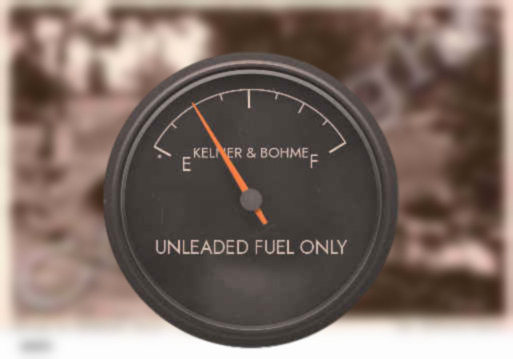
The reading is 0.25
